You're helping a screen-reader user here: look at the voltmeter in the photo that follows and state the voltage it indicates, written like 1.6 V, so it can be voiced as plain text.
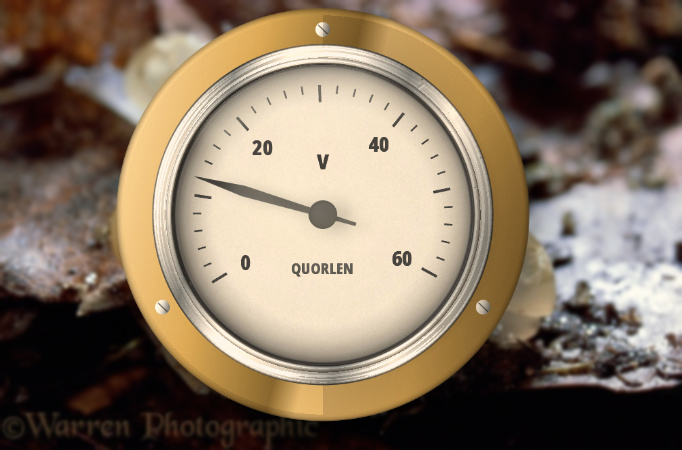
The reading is 12 V
